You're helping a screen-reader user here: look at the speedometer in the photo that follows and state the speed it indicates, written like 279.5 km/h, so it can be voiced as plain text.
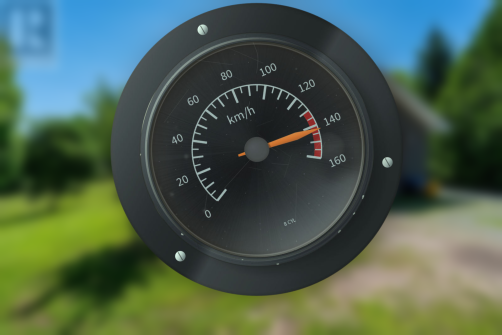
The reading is 142.5 km/h
